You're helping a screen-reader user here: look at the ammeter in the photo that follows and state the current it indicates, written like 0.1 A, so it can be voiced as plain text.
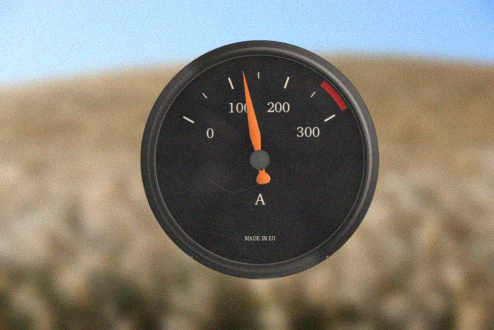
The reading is 125 A
